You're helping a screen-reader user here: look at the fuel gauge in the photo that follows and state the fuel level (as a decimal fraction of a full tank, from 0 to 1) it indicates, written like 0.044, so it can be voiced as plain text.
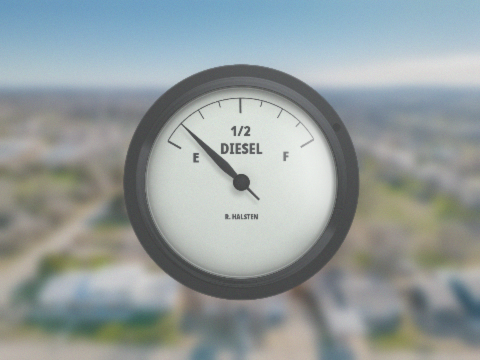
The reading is 0.125
